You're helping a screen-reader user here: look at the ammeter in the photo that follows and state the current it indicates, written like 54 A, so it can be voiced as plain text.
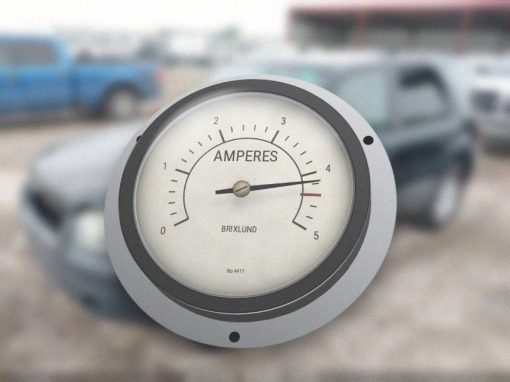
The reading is 4.2 A
